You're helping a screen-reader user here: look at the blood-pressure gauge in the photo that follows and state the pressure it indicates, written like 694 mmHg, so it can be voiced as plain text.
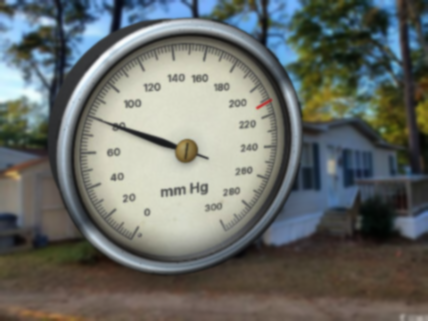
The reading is 80 mmHg
